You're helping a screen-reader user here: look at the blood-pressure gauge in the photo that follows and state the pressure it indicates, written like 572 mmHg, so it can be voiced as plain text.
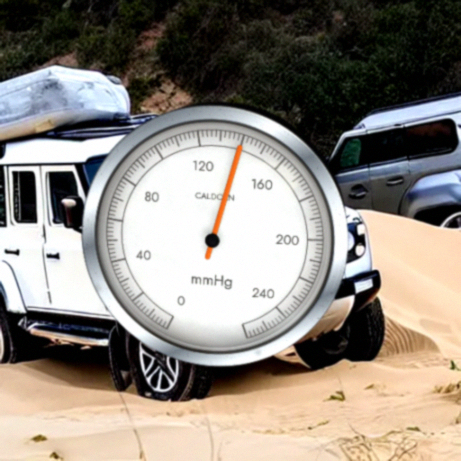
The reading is 140 mmHg
